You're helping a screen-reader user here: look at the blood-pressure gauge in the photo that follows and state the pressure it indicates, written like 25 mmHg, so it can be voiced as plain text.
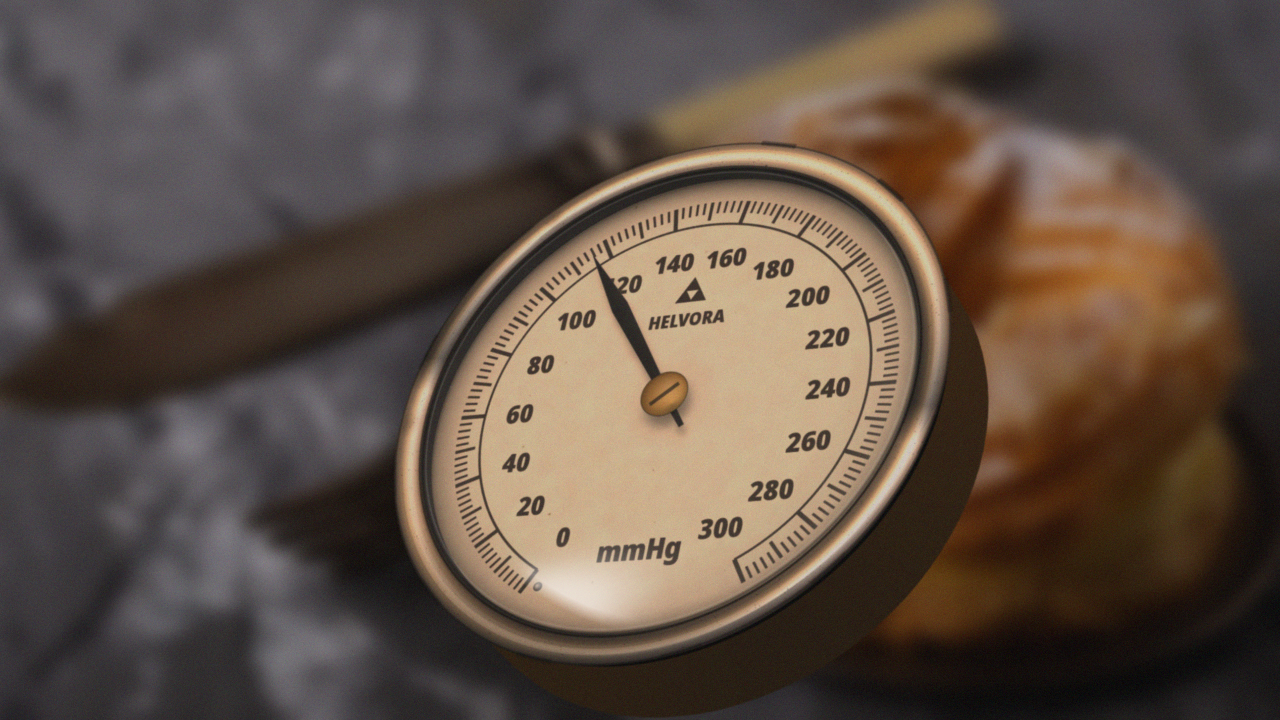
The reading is 116 mmHg
